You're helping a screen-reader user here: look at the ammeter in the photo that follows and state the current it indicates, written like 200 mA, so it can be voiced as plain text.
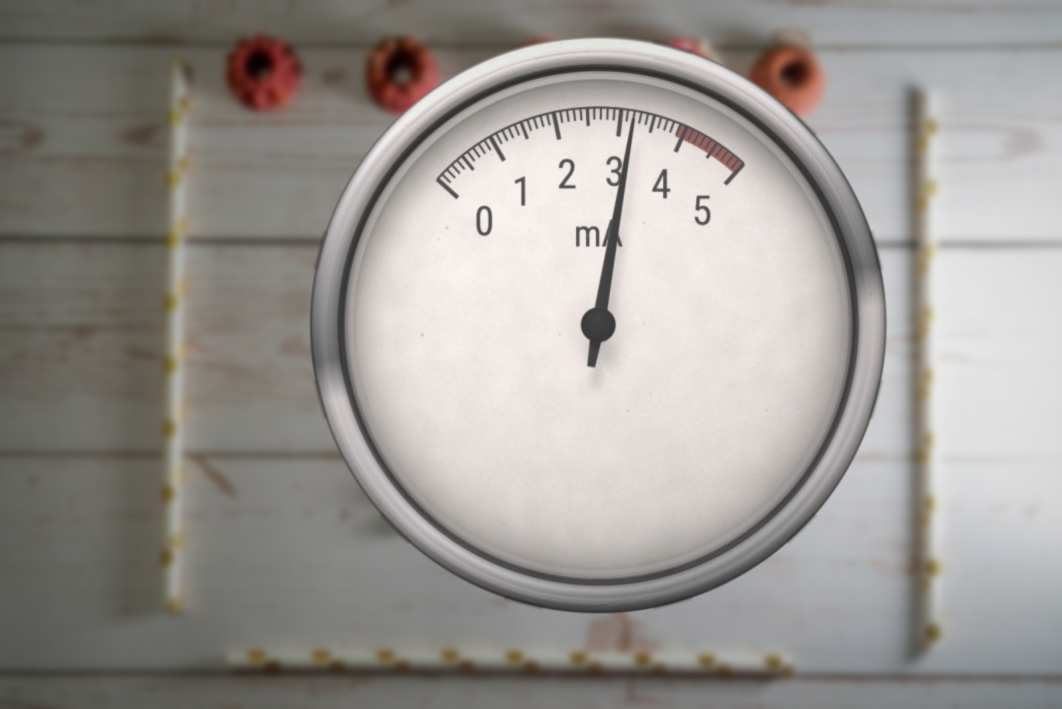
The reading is 3.2 mA
